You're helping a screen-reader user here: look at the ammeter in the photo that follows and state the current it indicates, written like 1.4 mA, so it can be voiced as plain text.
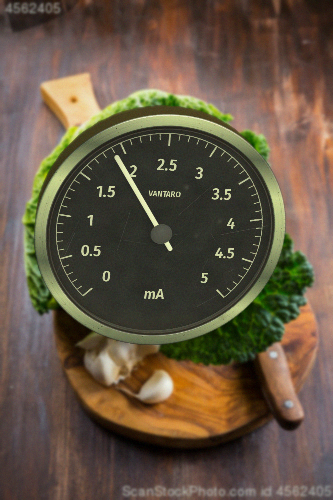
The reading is 1.9 mA
